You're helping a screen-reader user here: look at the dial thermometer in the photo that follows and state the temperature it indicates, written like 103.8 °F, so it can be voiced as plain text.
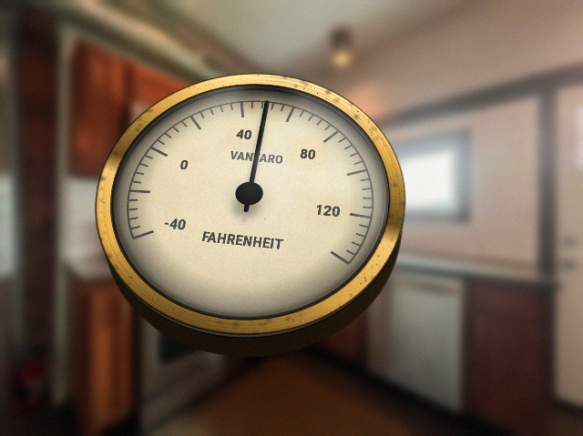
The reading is 50 °F
